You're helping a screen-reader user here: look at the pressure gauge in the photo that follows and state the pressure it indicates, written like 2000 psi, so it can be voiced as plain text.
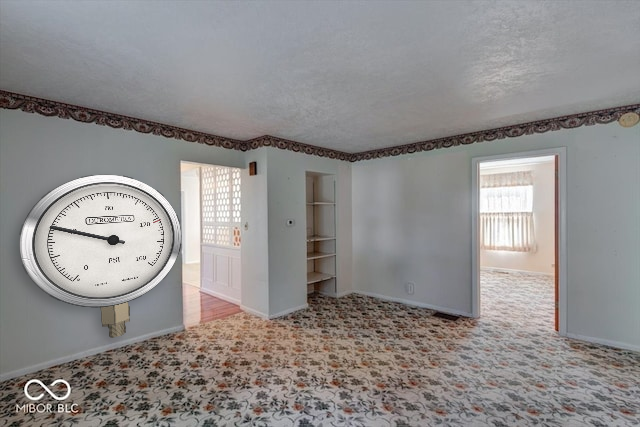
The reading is 40 psi
